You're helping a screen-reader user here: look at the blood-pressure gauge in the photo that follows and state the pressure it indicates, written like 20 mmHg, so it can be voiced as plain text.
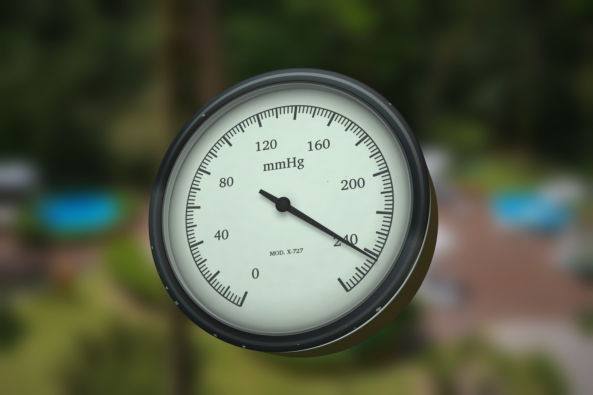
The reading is 242 mmHg
